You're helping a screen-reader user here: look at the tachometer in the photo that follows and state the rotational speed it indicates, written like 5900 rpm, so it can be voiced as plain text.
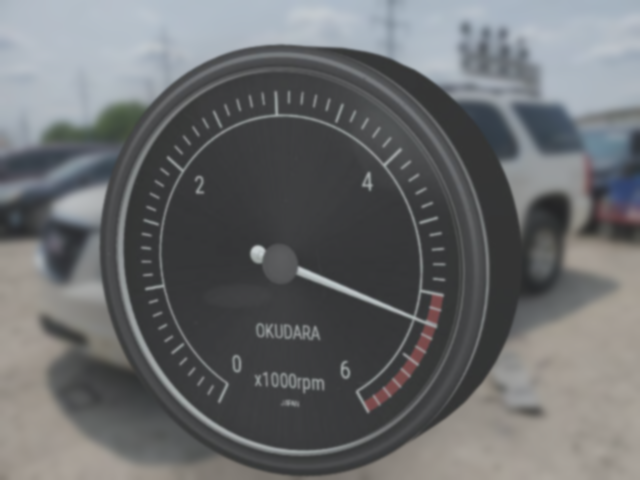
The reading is 5200 rpm
